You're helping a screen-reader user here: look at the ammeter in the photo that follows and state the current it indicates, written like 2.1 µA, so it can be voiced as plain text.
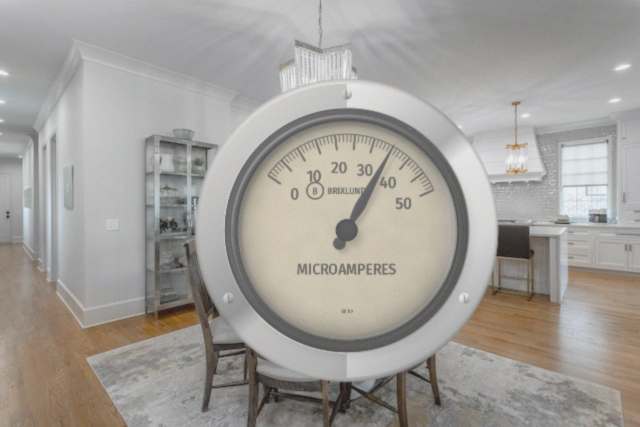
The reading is 35 µA
